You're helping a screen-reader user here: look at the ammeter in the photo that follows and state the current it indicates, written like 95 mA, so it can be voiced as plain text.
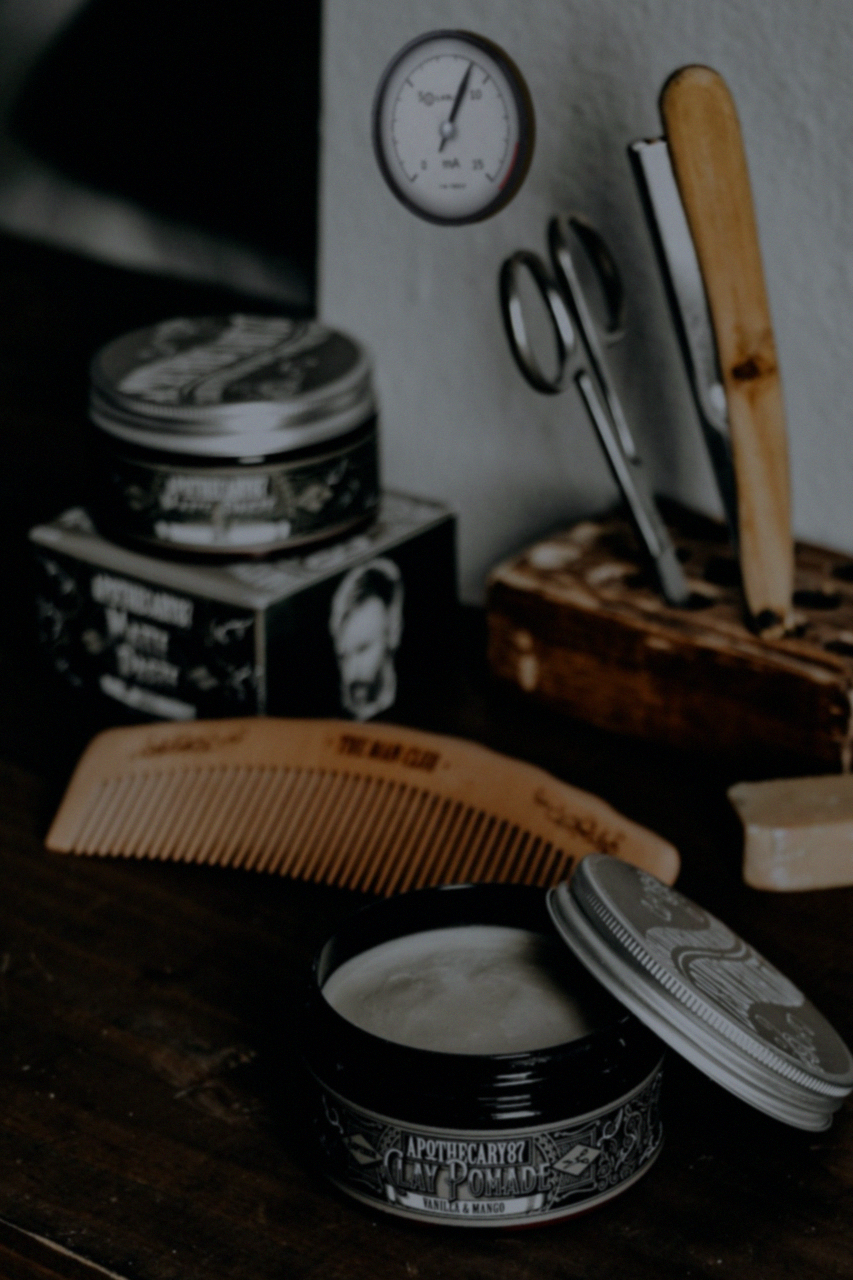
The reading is 9 mA
